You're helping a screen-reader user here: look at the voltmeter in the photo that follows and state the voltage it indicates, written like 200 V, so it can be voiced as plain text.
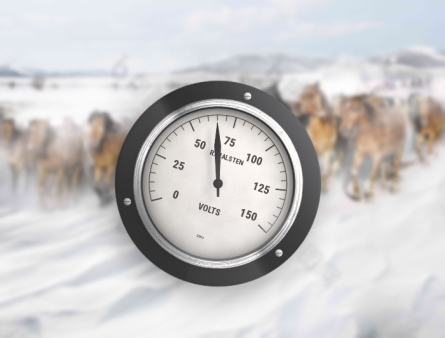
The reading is 65 V
